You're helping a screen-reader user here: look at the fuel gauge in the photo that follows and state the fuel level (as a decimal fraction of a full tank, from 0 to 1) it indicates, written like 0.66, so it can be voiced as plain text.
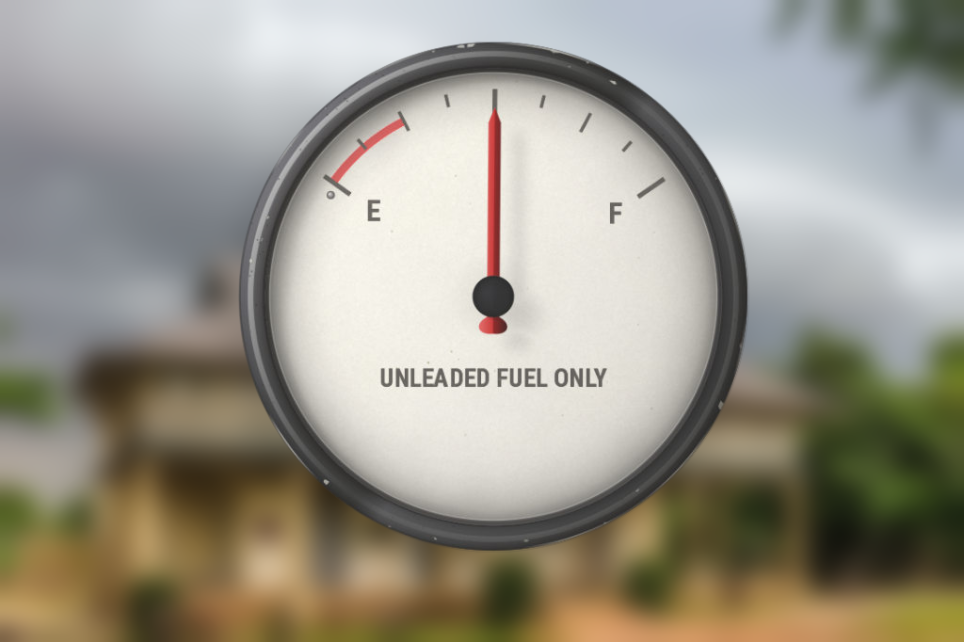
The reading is 0.5
